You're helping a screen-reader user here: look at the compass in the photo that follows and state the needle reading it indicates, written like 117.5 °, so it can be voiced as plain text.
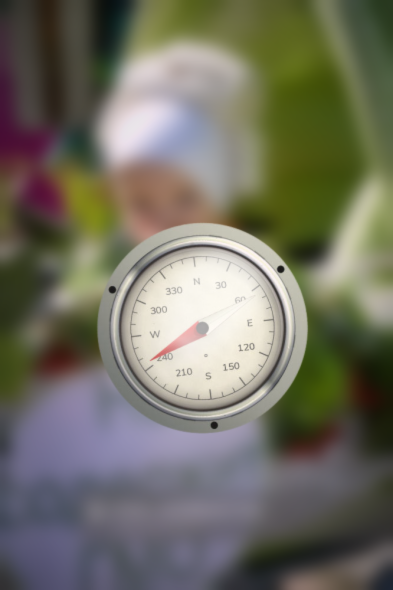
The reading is 245 °
